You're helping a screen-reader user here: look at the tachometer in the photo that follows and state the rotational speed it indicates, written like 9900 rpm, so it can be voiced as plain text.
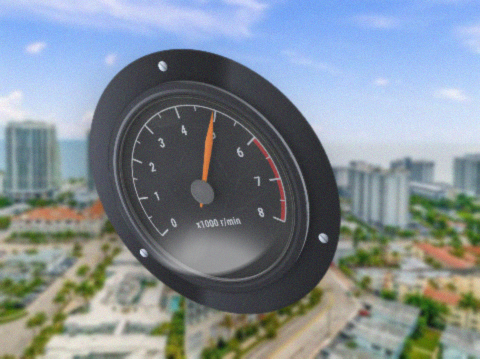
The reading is 5000 rpm
